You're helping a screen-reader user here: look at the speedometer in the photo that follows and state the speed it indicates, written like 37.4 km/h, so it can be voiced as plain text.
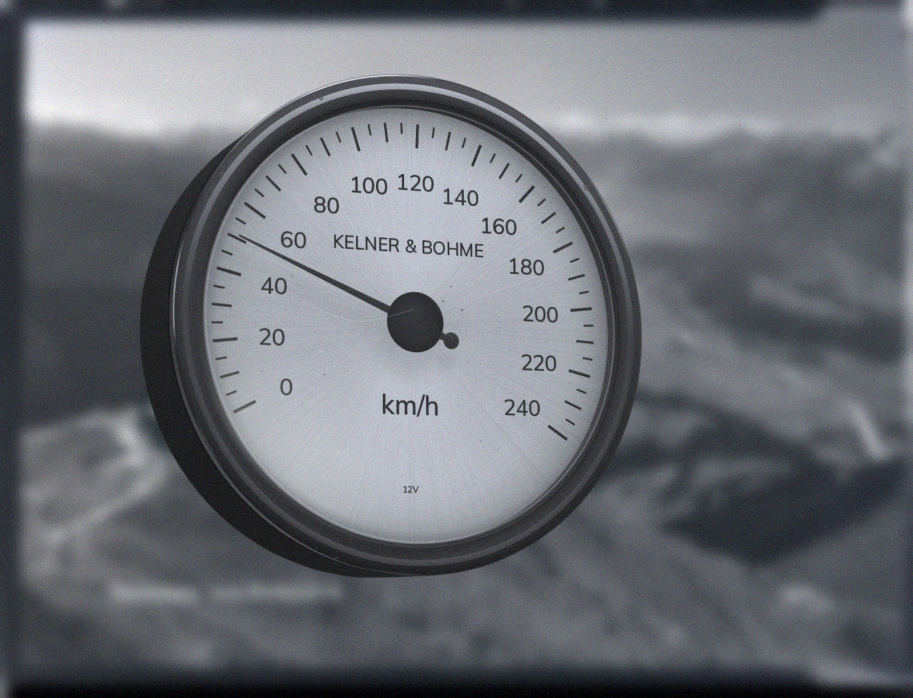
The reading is 50 km/h
